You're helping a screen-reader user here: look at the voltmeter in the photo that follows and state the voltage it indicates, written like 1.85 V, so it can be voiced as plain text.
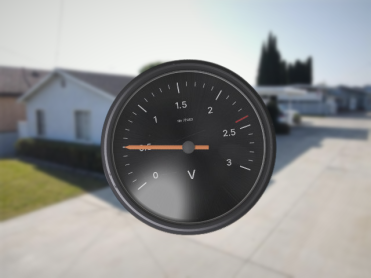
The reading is 0.5 V
